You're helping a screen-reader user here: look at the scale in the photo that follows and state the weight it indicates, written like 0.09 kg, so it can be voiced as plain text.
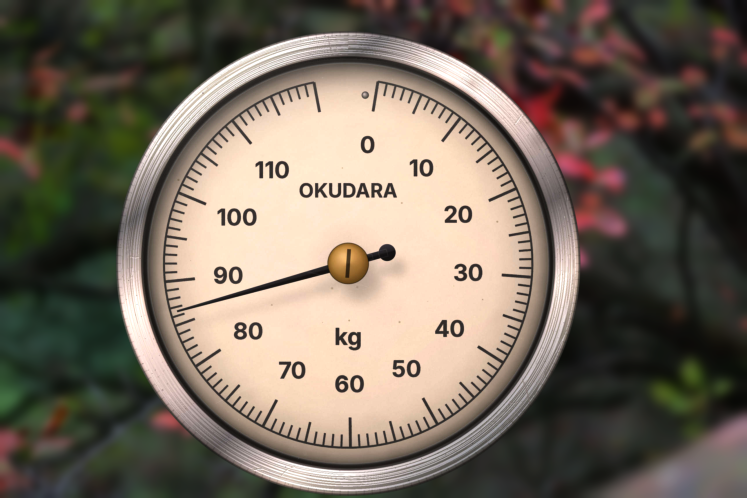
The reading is 86.5 kg
